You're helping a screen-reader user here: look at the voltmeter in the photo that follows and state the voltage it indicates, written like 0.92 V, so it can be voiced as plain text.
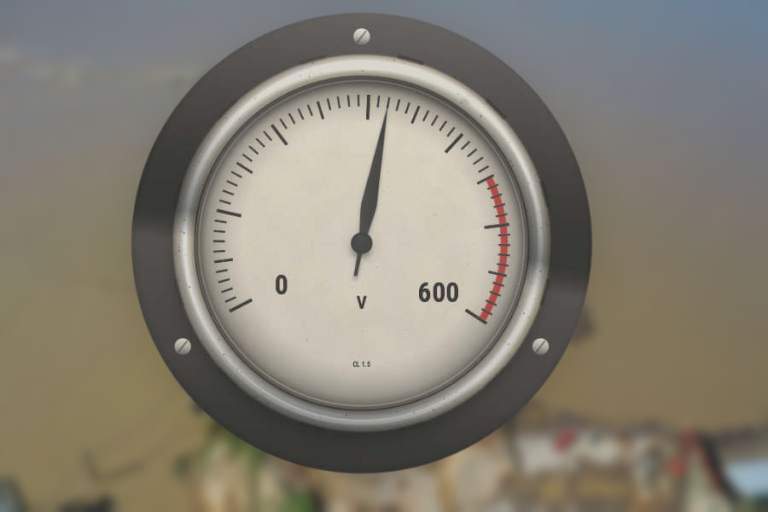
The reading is 320 V
